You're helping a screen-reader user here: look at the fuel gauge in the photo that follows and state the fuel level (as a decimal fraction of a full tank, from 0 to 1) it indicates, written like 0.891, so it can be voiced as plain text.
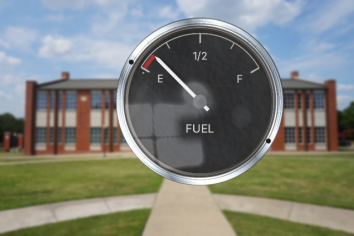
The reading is 0.125
